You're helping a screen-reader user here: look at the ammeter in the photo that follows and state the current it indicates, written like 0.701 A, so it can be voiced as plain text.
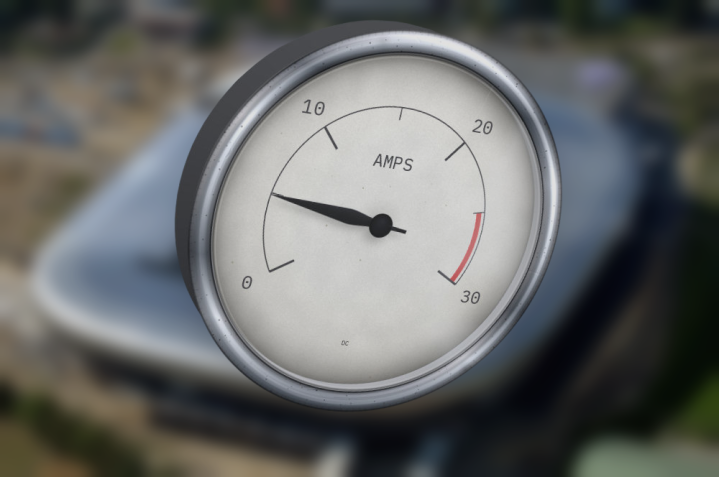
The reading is 5 A
